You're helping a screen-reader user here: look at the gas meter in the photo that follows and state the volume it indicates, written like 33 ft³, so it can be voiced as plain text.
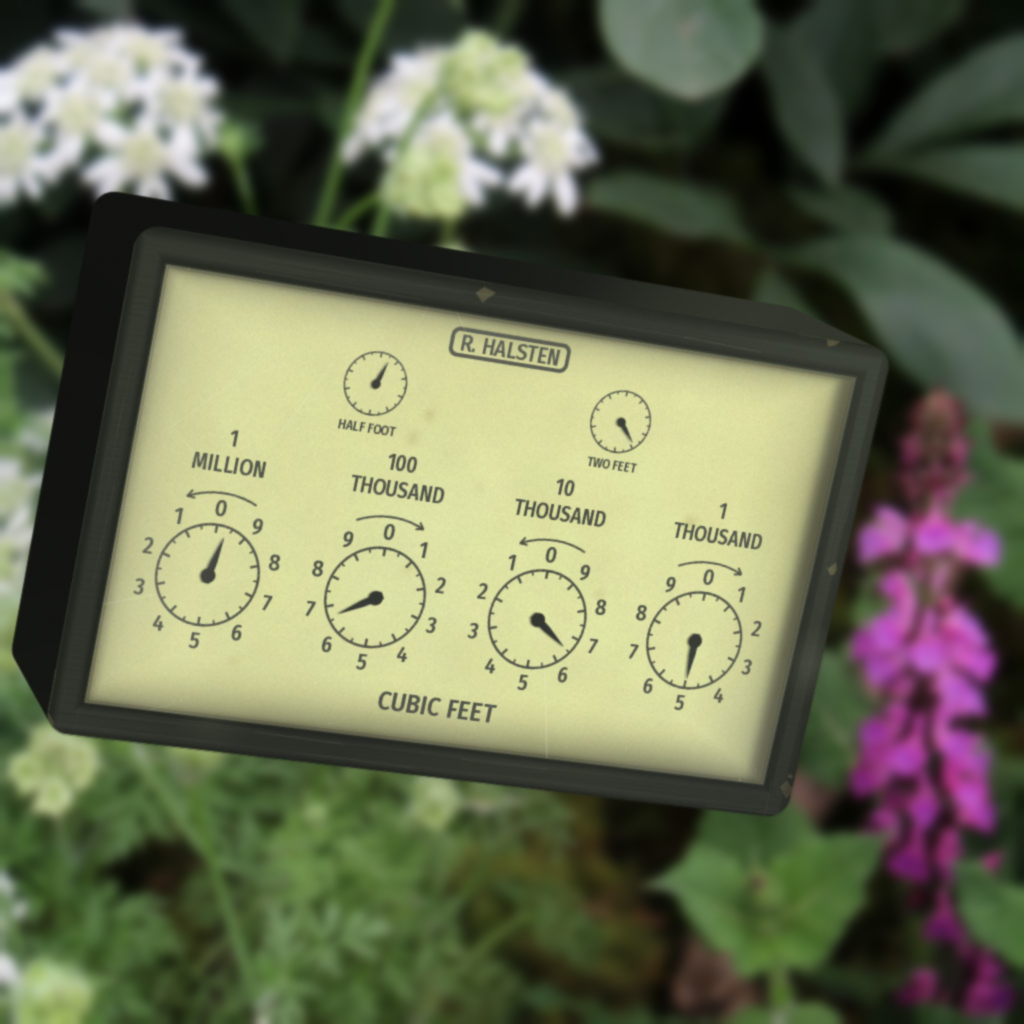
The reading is 966500 ft³
